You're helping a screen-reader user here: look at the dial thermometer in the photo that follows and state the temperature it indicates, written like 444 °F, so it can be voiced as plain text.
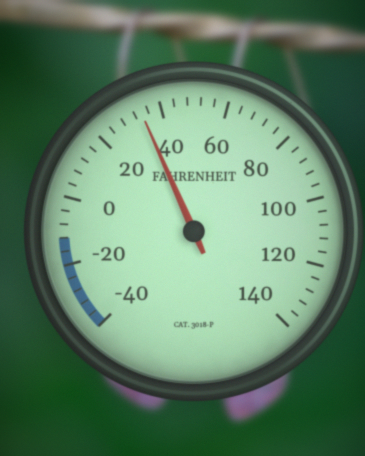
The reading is 34 °F
